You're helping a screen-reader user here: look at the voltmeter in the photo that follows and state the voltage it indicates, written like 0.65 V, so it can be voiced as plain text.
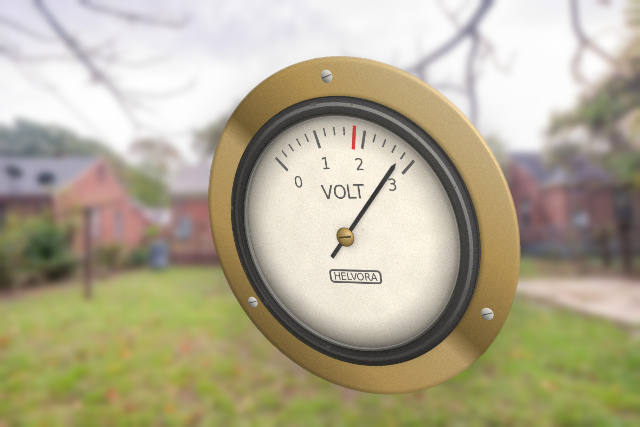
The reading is 2.8 V
